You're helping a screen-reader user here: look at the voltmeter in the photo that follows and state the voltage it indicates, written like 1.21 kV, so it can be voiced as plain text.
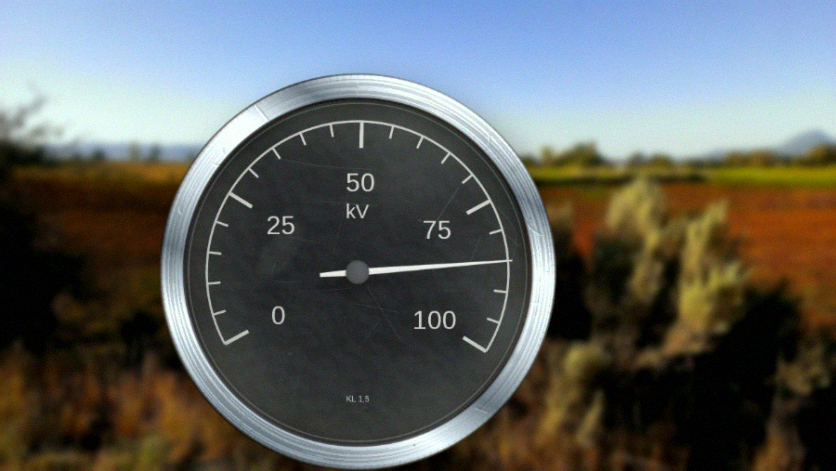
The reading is 85 kV
